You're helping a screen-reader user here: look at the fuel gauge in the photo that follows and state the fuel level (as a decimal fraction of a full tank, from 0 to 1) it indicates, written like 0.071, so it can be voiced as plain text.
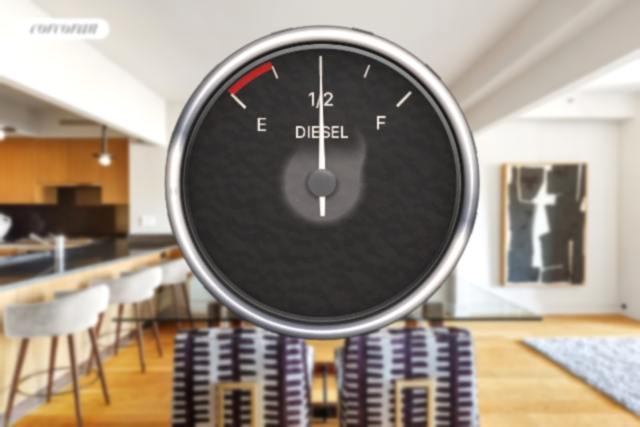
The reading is 0.5
